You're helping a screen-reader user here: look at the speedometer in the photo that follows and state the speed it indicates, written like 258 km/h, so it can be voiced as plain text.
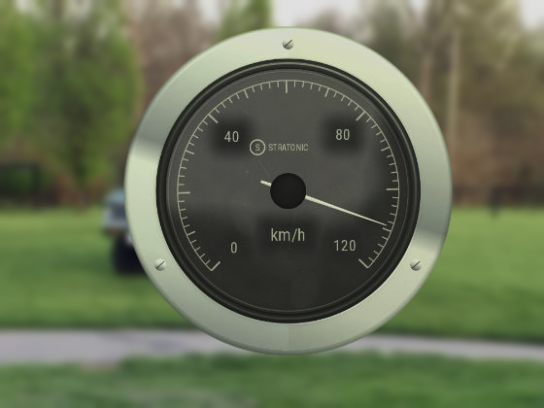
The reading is 109 km/h
